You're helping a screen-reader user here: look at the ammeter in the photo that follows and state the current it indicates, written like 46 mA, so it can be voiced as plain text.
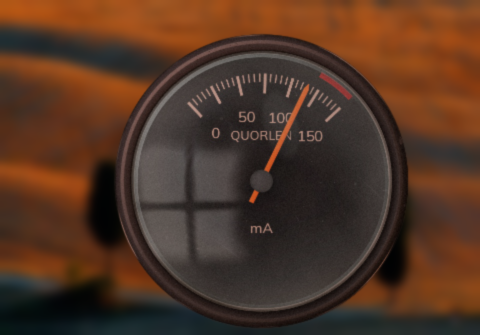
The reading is 115 mA
